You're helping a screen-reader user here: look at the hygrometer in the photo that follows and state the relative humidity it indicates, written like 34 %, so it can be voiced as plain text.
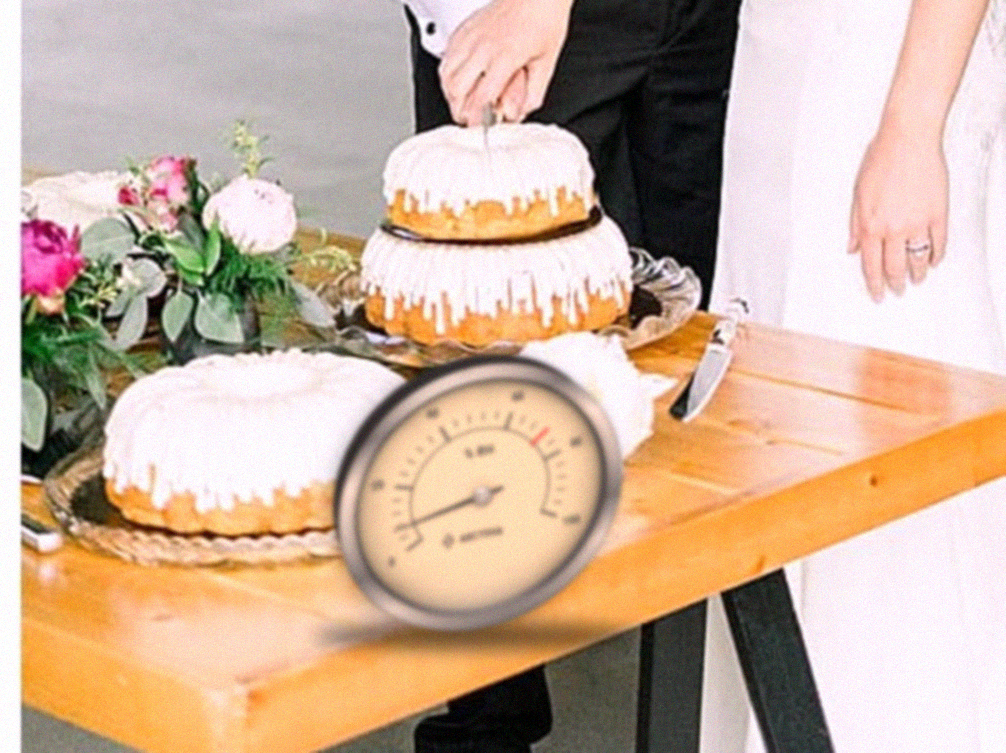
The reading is 8 %
